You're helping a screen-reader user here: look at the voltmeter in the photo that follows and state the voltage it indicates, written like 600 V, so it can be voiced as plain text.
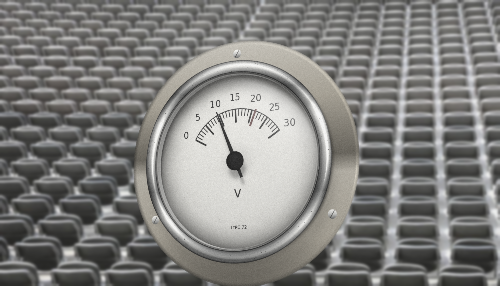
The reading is 10 V
